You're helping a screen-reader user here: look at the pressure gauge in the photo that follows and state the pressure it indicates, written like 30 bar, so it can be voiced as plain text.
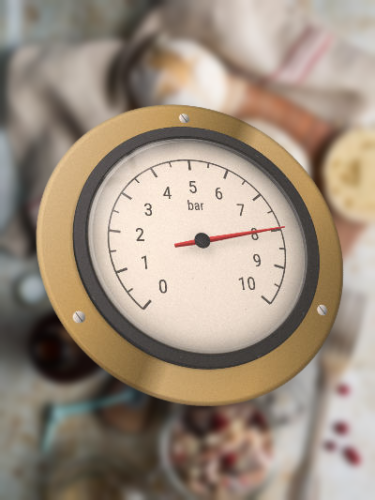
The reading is 8 bar
